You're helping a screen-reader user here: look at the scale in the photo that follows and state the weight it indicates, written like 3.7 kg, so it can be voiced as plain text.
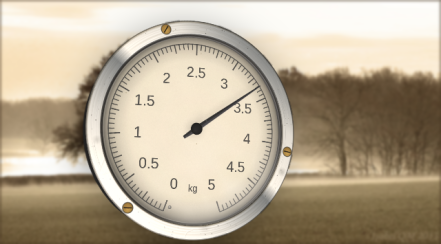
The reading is 3.35 kg
